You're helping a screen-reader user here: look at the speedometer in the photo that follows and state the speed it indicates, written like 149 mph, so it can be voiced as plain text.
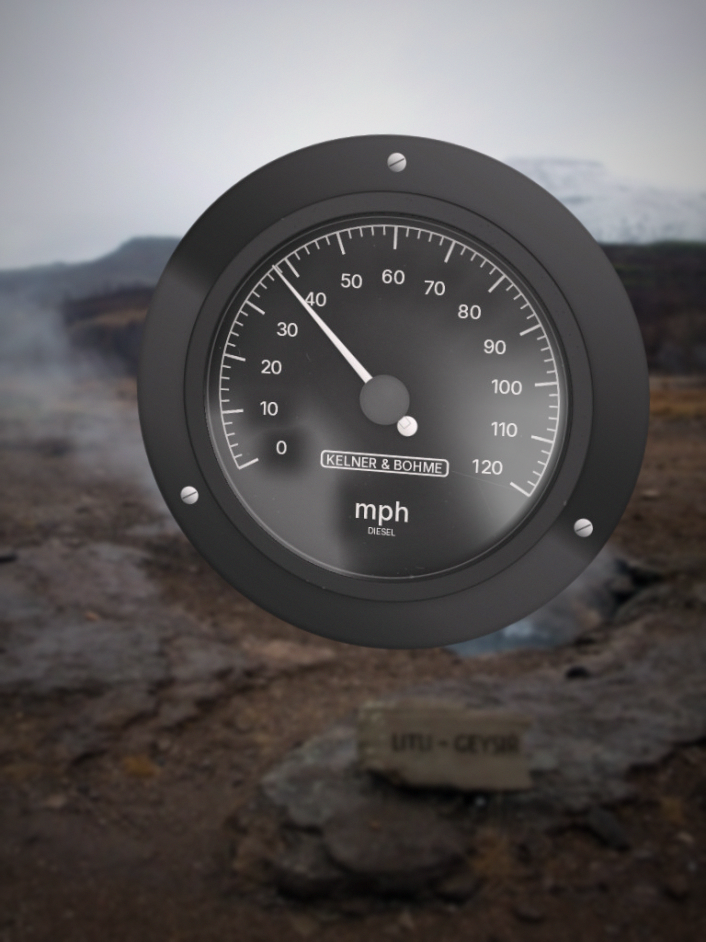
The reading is 38 mph
